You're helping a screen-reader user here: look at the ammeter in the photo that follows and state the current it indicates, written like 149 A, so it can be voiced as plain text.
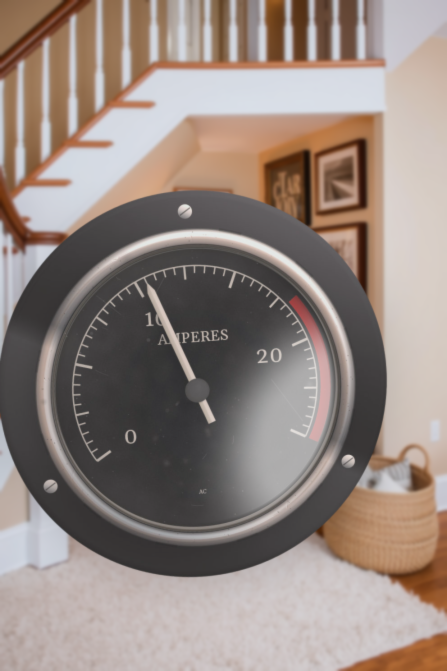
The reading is 10.5 A
